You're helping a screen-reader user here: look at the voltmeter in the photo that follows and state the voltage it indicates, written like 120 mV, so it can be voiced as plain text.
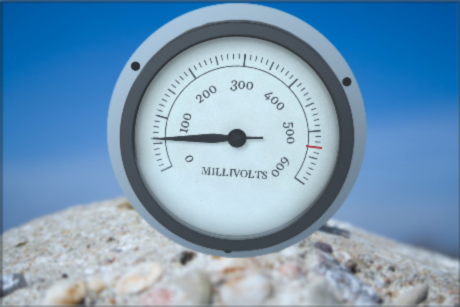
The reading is 60 mV
